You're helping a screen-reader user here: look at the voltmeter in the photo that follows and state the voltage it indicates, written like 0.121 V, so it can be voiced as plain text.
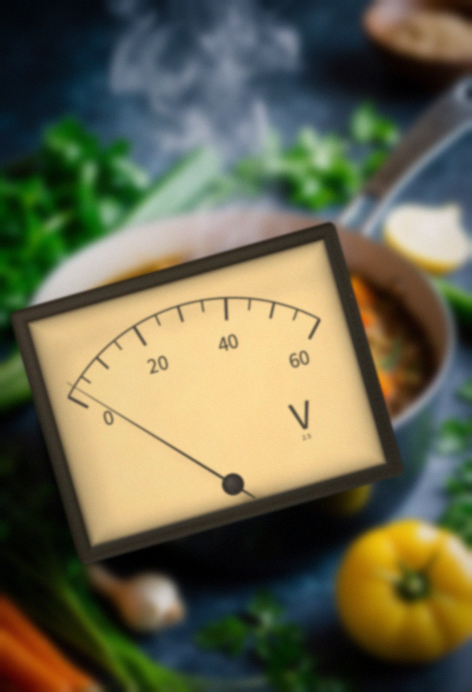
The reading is 2.5 V
